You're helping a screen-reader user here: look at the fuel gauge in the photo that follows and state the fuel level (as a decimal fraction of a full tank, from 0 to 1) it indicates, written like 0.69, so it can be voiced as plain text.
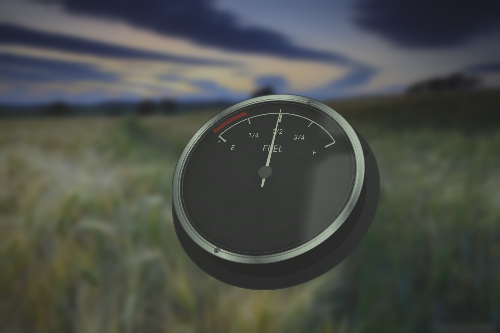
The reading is 0.5
